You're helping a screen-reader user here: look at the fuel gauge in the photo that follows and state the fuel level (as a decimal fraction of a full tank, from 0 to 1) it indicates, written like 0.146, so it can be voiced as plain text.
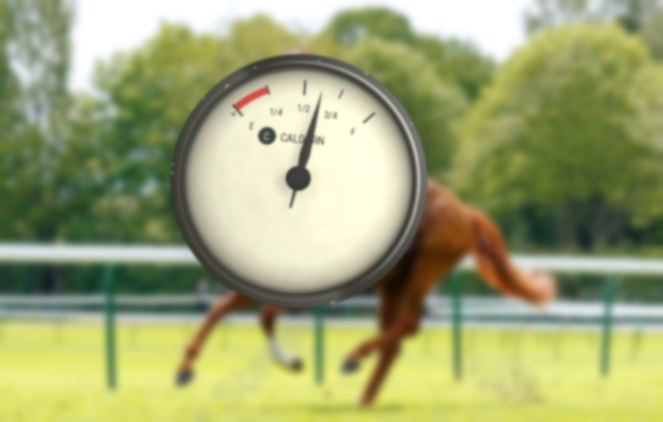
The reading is 0.625
